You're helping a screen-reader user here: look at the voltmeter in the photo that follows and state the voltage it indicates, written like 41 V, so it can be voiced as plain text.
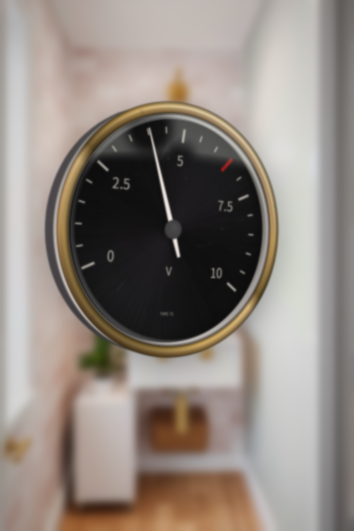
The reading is 4 V
